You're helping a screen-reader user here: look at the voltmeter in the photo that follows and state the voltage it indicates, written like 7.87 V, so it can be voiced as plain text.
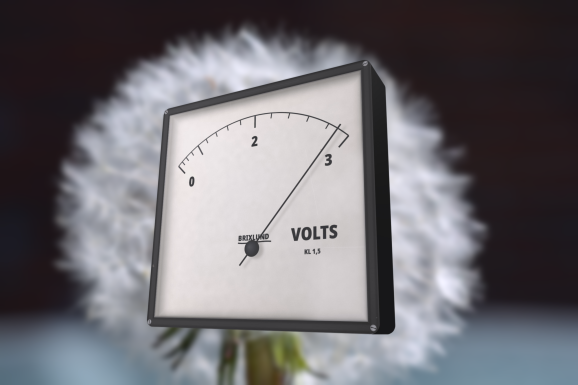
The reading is 2.9 V
